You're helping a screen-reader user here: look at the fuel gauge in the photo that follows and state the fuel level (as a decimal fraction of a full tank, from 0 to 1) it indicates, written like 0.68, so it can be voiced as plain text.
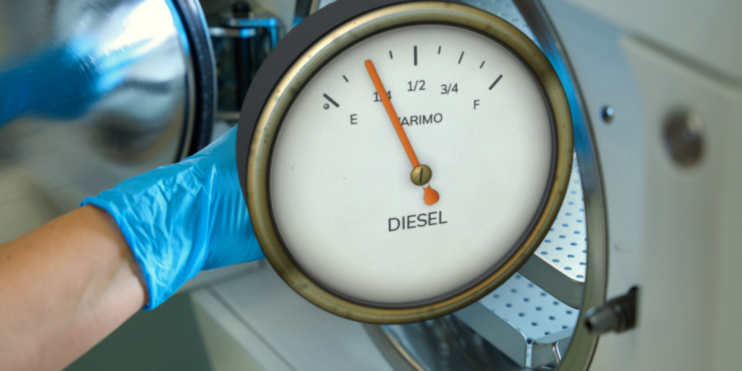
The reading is 0.25
